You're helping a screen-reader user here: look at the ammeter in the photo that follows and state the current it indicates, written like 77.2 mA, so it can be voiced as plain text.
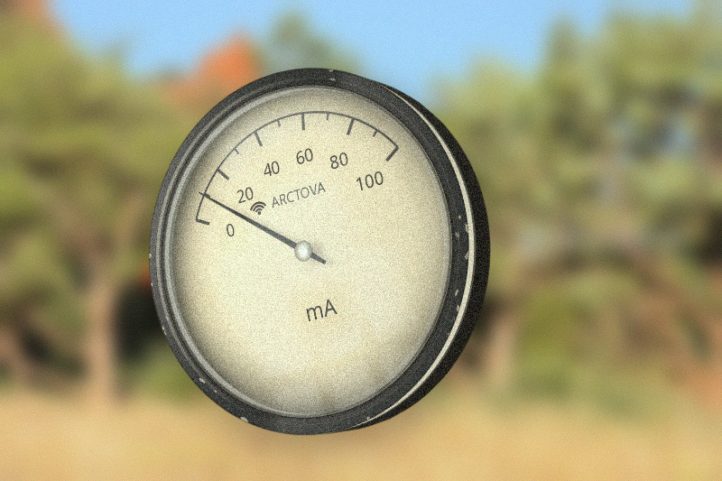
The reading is 10 mA
